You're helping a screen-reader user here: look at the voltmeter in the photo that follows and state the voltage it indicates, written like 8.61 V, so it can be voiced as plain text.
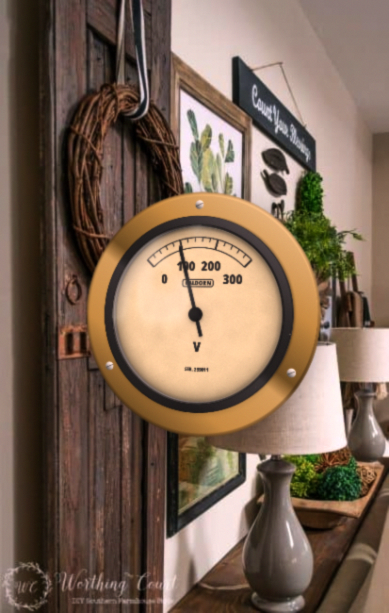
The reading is 100 V
